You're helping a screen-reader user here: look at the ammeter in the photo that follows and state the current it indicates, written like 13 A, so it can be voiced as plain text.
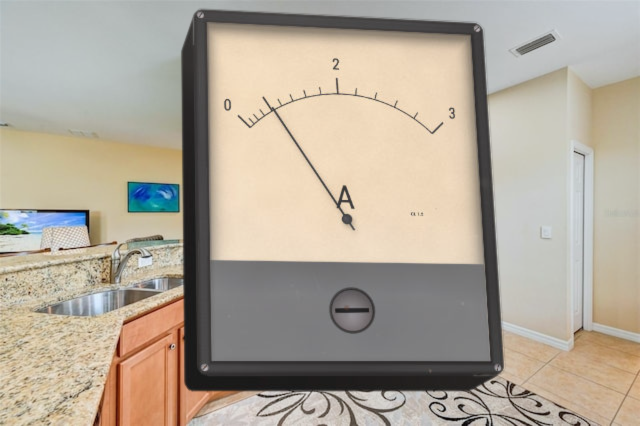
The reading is 1 A
